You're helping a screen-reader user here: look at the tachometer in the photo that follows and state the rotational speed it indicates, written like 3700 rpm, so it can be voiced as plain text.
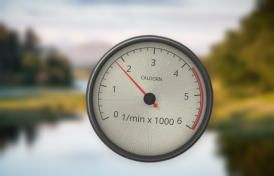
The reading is 1800 rpm
